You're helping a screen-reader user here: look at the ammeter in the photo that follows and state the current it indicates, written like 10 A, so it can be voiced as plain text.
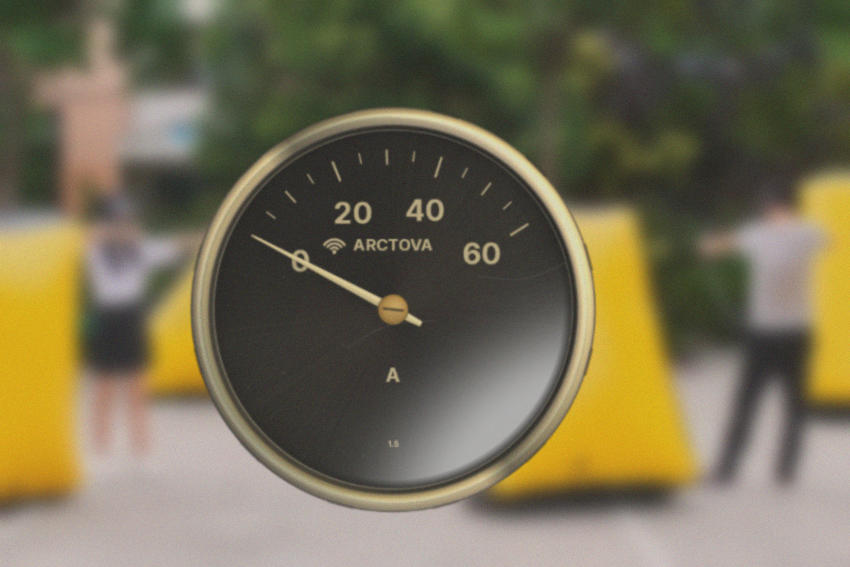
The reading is 0 A
